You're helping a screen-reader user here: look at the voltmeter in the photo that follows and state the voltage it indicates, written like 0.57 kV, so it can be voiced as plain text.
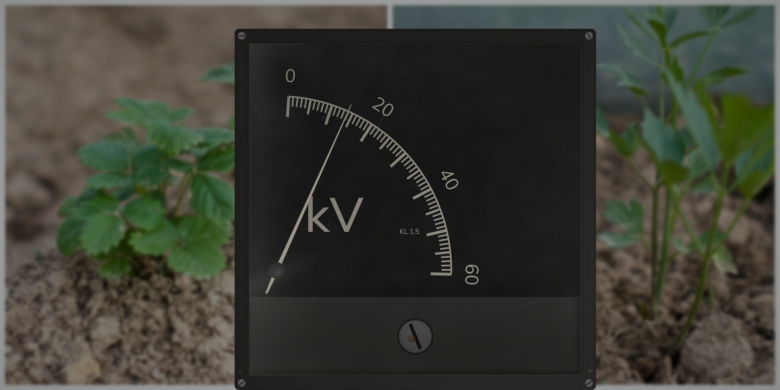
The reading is 14 kV
